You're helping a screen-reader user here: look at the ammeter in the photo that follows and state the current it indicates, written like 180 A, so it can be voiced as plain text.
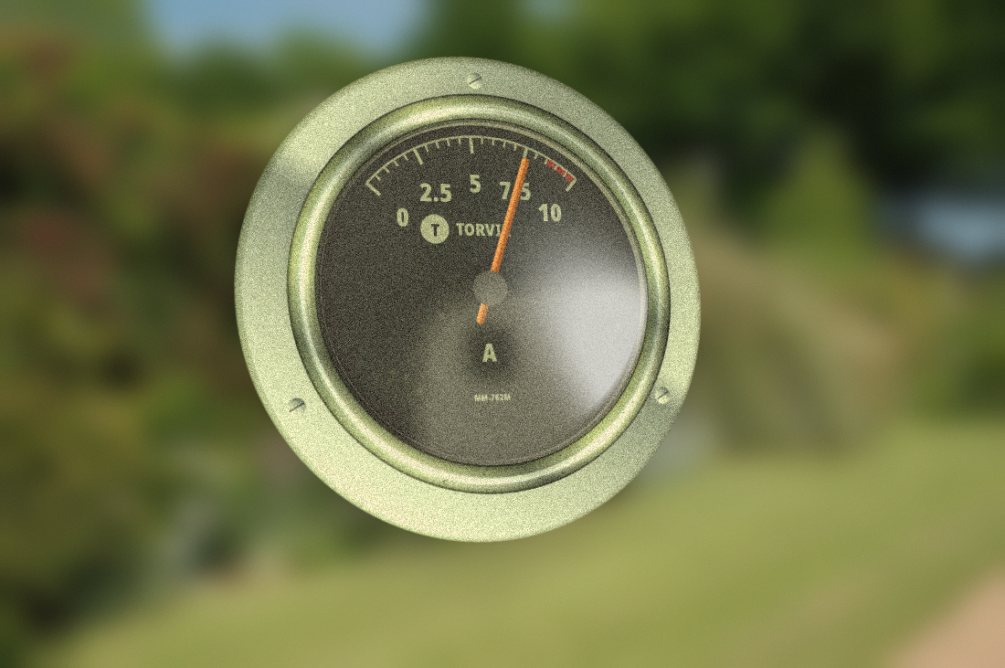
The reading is 7.5 A
